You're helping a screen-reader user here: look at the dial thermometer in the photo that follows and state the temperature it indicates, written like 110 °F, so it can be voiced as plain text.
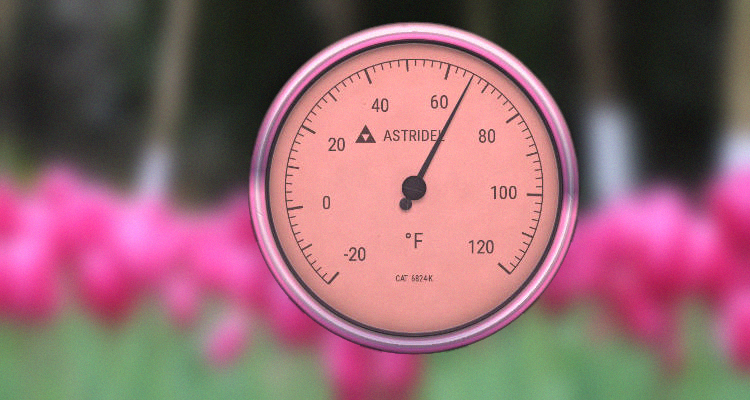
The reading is 66 °F
